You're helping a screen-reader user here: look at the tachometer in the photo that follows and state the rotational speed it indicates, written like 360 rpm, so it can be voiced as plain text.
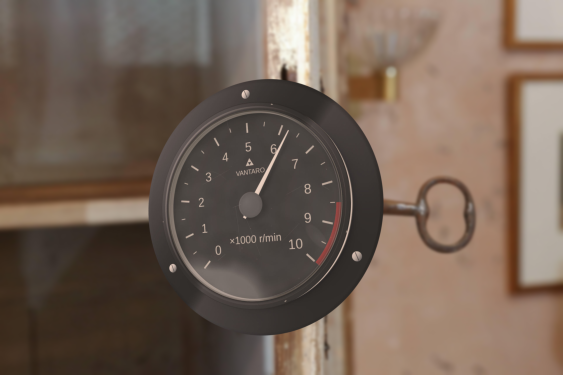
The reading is 6250 rpm
